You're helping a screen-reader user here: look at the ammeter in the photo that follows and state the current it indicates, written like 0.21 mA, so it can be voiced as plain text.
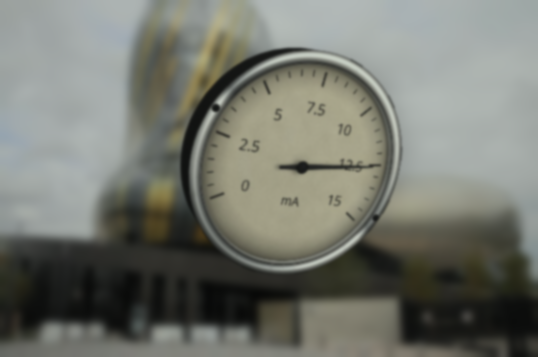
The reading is 12.5 mA
